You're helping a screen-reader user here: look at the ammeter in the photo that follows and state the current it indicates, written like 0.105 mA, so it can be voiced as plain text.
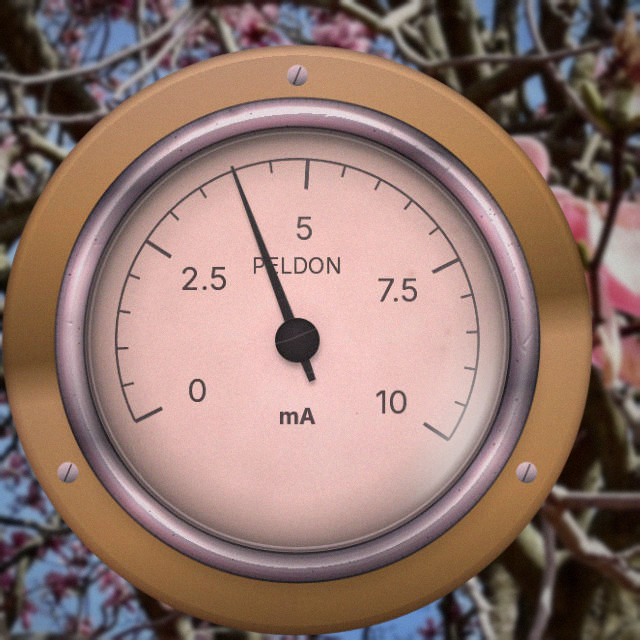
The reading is 4 mA
